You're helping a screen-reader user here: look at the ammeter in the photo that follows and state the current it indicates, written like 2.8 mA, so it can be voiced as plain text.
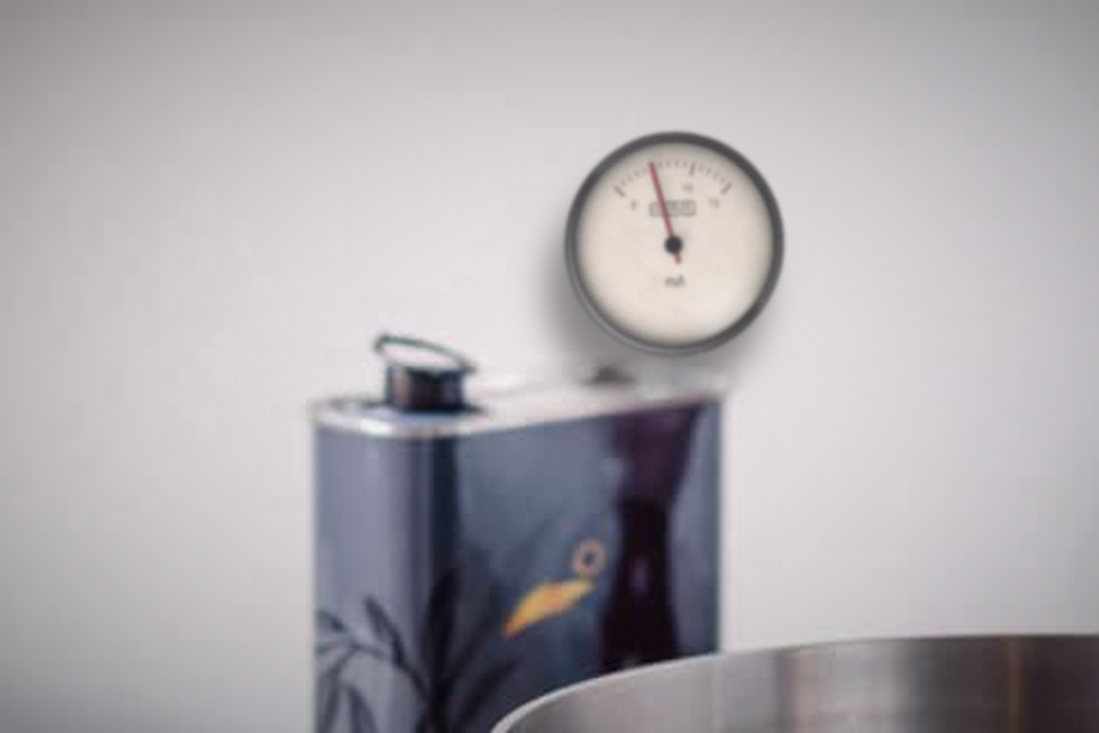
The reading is 5 mA
